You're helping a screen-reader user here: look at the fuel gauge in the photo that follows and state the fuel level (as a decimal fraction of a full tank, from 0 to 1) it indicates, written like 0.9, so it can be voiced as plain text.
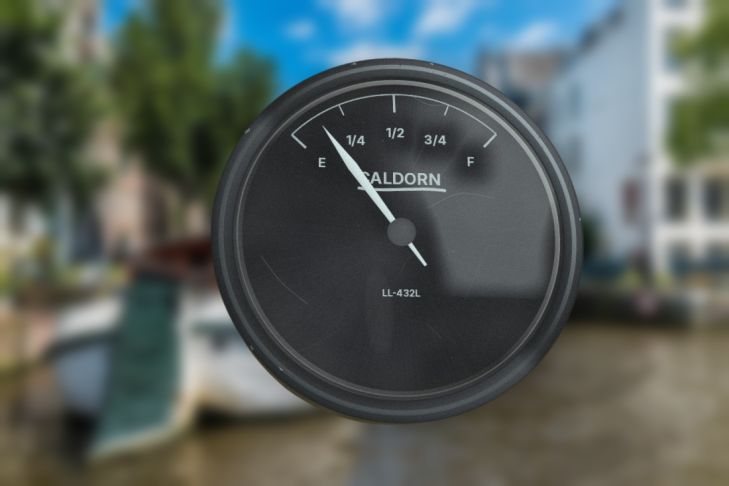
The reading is 0.125
